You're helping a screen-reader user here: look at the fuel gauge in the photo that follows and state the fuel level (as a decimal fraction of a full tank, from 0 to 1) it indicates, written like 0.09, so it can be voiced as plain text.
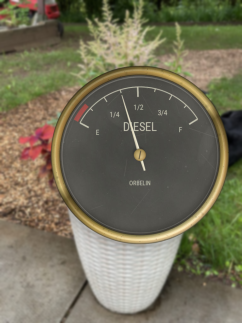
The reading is 0.375
